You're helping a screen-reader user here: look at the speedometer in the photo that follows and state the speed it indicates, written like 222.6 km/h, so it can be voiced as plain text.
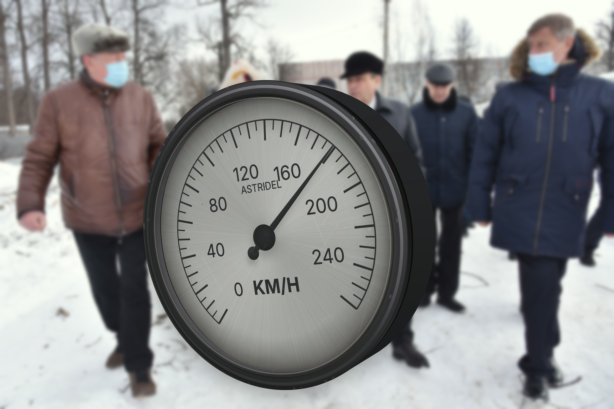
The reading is 180 km/h
